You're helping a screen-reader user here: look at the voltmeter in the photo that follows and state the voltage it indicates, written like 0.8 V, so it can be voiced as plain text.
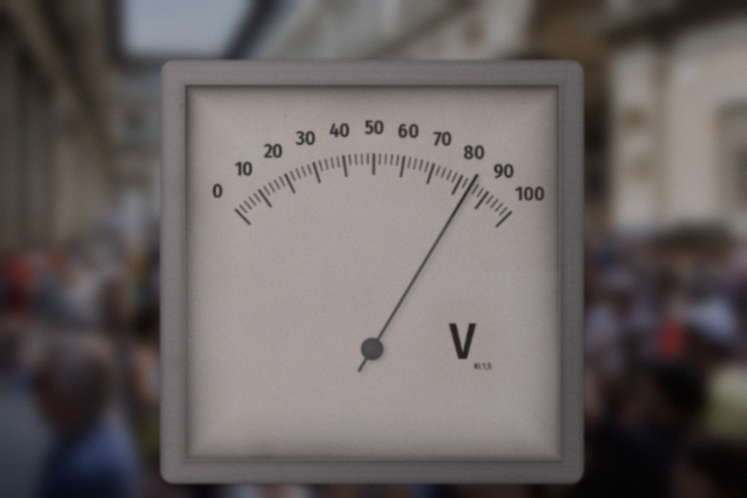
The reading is 84 V
